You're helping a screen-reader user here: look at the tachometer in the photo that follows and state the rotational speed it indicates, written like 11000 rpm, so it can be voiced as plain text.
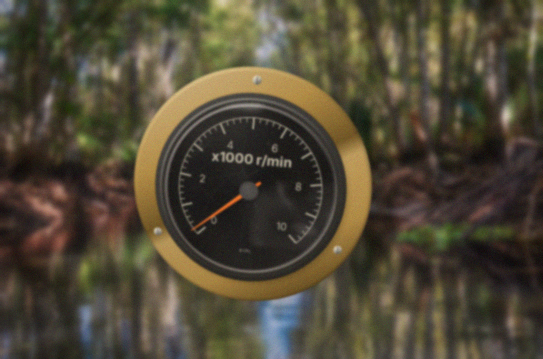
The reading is 200 rpm
